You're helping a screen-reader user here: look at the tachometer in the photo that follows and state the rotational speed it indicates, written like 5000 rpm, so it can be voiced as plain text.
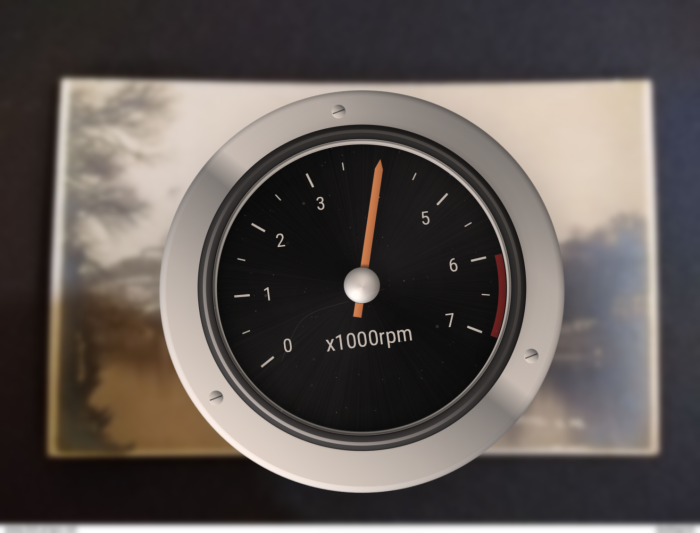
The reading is 4000 rpm
